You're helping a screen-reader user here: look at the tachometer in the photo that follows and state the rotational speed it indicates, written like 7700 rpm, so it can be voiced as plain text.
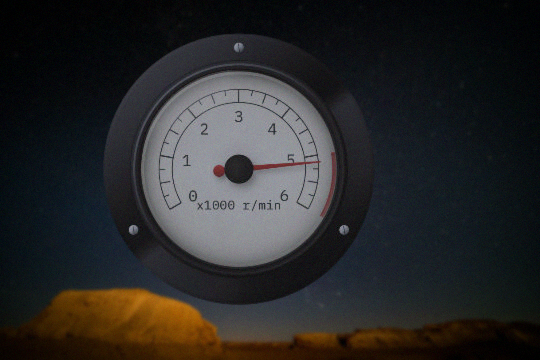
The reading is 5125 rpm
